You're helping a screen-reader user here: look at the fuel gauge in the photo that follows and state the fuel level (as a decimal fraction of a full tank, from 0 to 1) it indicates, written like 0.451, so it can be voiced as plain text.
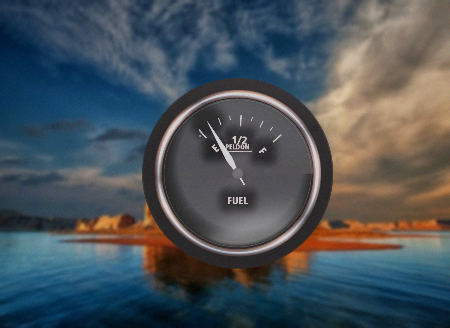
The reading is 0.125
